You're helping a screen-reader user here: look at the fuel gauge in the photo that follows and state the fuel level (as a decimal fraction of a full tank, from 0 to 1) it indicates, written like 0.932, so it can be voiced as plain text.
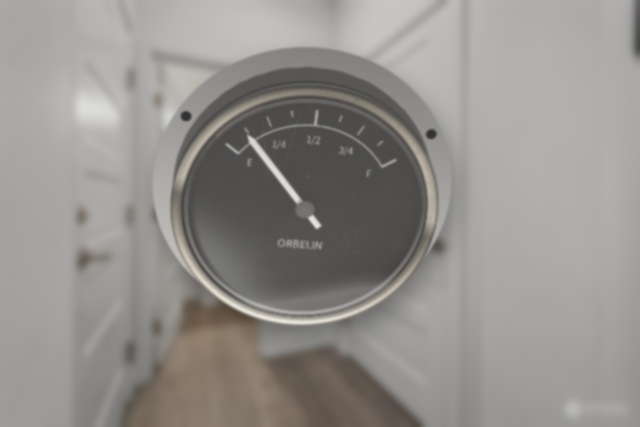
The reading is 0.125
